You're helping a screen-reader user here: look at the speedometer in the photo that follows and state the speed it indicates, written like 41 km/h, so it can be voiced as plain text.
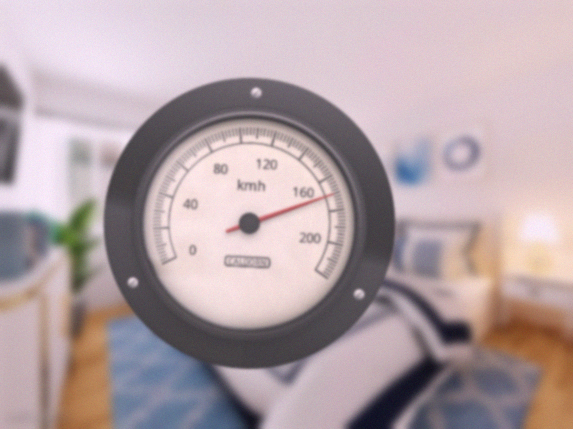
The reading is 170 km/h
